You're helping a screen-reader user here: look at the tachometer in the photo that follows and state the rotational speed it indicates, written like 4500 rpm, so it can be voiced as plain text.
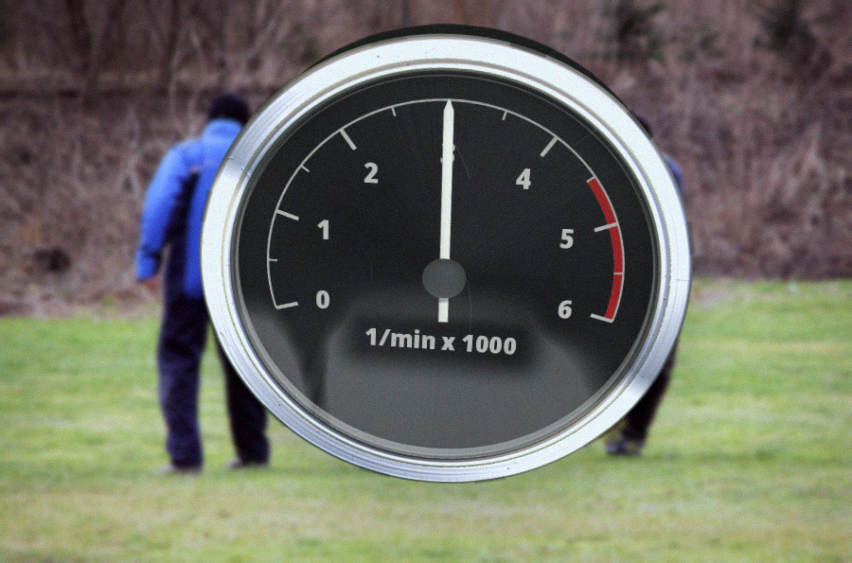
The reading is 3000 rpm
